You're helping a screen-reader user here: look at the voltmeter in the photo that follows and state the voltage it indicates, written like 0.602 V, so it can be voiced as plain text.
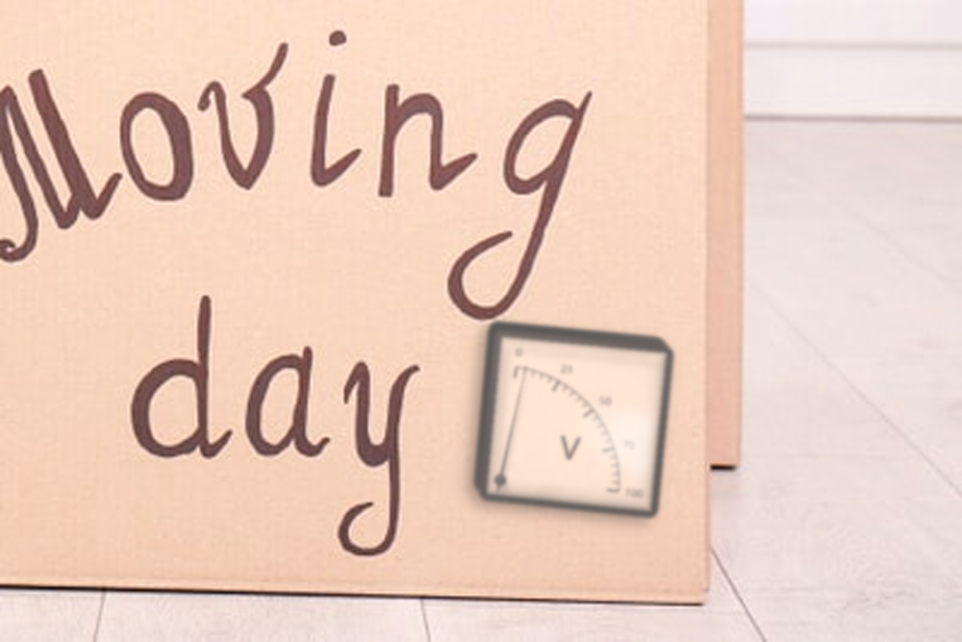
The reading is 5 V
